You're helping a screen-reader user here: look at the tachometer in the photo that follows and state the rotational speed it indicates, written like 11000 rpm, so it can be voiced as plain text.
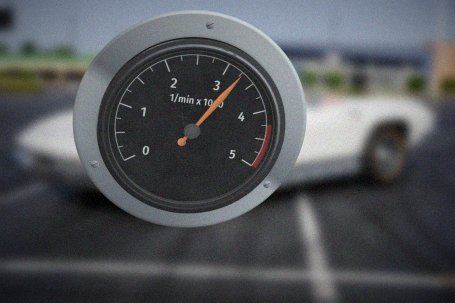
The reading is 3250 rpm
